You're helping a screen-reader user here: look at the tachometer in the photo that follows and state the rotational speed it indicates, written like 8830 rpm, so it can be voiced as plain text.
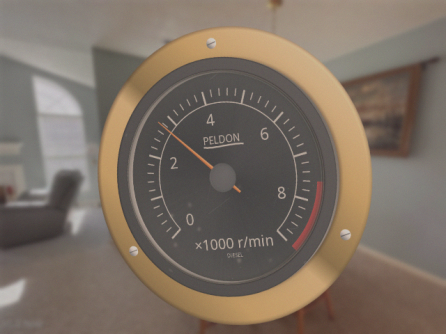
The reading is 2800 rpm
